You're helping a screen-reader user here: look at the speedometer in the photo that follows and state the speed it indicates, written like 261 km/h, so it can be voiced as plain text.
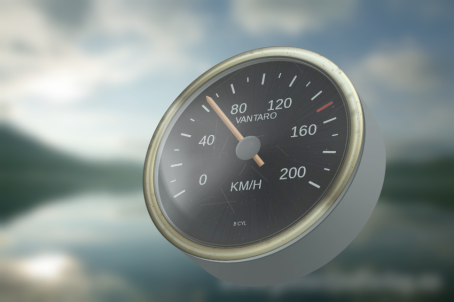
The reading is 65 km/h
